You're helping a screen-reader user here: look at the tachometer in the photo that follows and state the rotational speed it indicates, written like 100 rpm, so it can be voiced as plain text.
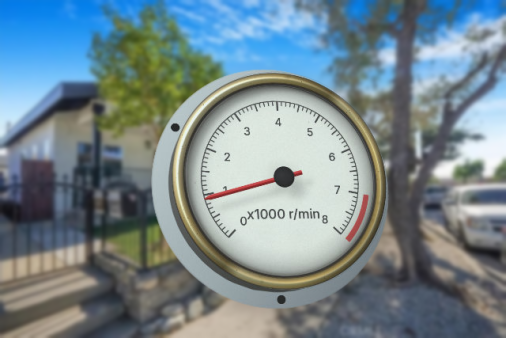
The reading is 900 rpm
